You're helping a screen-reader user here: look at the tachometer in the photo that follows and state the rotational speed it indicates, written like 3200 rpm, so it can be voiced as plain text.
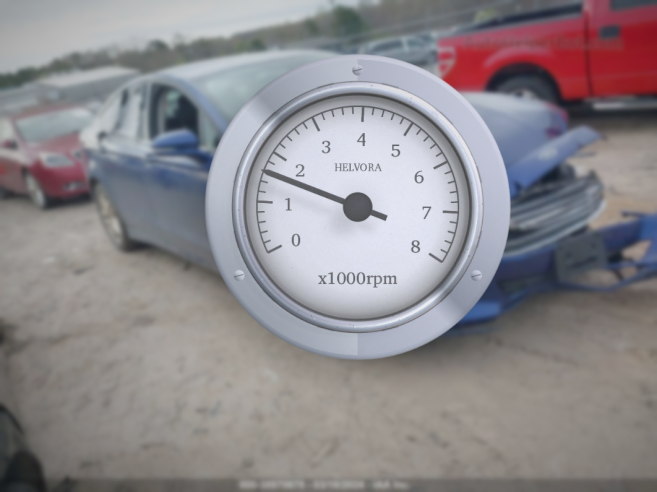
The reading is 1600 rpm
